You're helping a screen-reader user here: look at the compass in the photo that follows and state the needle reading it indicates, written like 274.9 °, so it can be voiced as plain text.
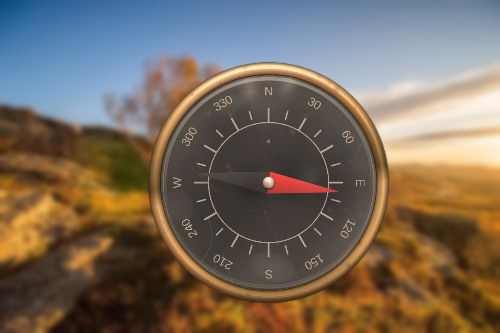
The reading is 97.5 °
